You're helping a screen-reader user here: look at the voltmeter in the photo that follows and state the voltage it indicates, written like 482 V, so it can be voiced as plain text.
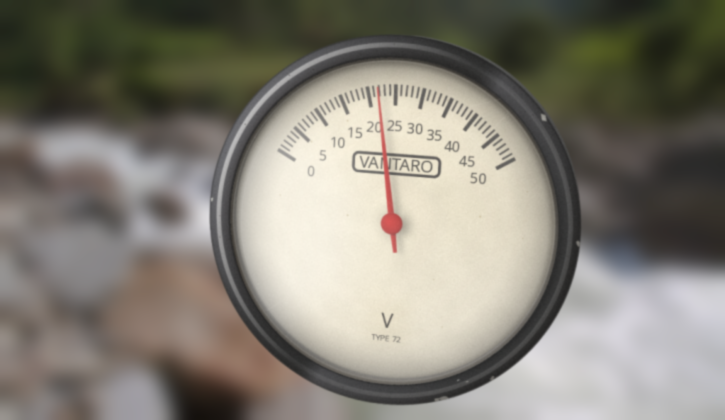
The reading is 22 V
